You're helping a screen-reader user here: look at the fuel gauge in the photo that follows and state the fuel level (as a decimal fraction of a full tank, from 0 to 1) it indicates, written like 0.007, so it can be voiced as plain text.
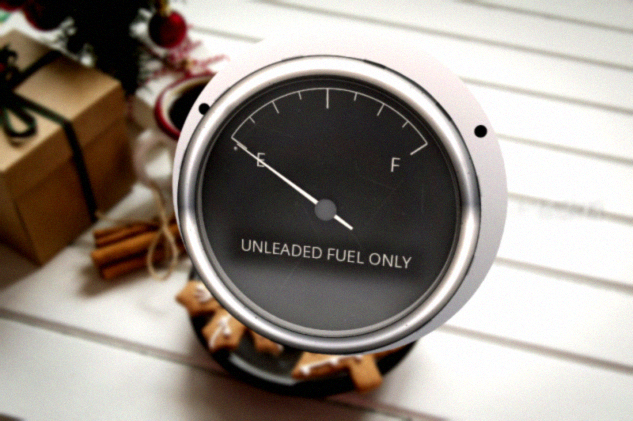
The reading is 0
